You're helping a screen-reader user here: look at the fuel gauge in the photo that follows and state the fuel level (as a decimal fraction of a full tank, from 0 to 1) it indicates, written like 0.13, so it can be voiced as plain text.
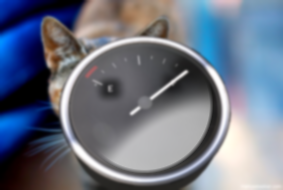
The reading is 1
